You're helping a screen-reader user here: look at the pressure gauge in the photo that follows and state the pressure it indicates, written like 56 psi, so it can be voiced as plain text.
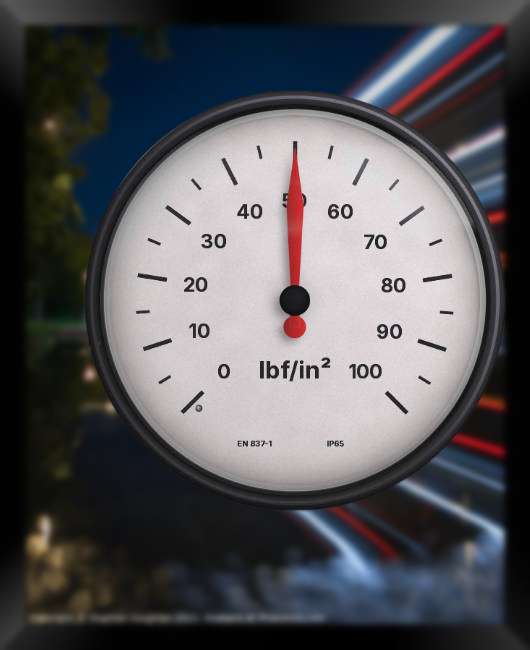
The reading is 50 psi
